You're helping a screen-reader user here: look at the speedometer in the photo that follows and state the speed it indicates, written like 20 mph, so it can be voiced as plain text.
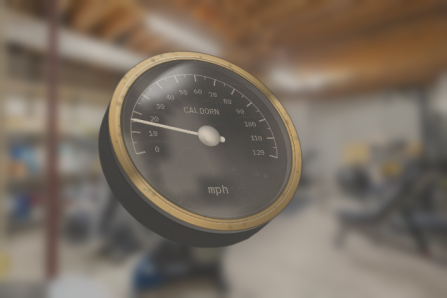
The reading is 15 mph
